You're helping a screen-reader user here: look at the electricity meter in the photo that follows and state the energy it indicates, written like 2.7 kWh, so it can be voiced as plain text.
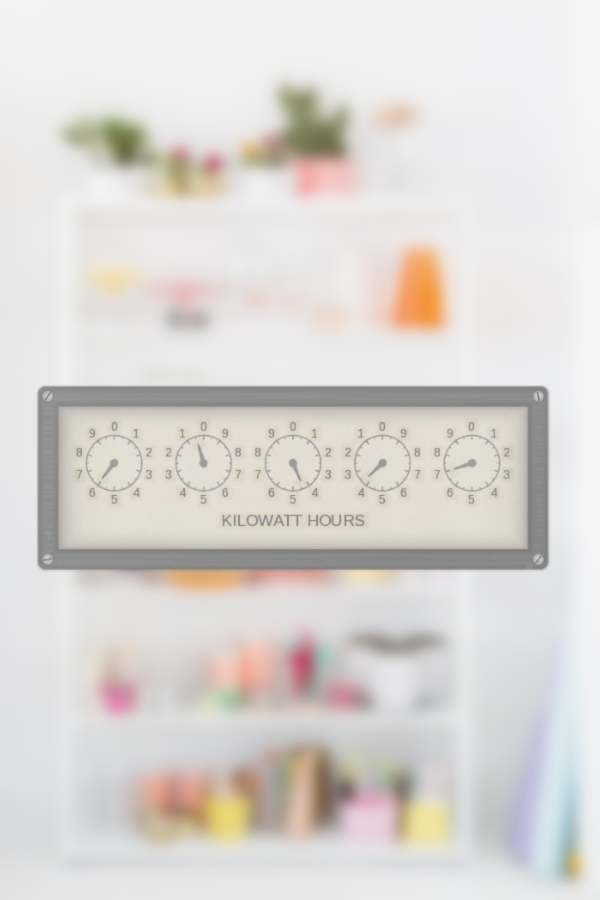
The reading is 60437 kWh
